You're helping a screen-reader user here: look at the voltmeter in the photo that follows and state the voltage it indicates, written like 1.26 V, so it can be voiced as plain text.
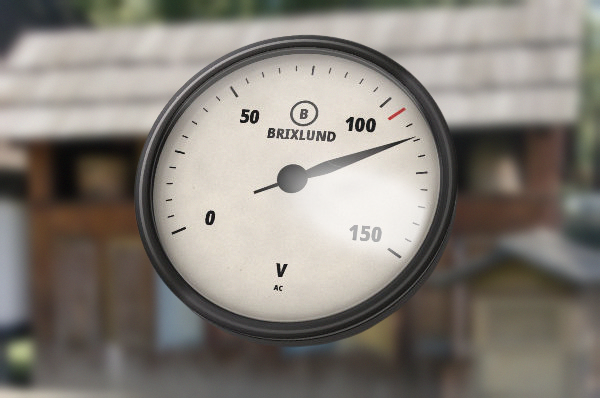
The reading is 115 V
